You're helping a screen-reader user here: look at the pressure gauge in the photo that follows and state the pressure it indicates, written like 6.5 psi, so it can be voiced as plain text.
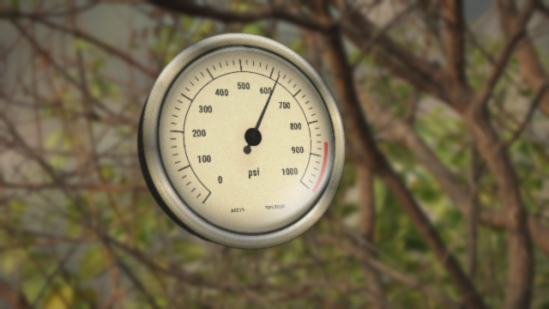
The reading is 620 psi
